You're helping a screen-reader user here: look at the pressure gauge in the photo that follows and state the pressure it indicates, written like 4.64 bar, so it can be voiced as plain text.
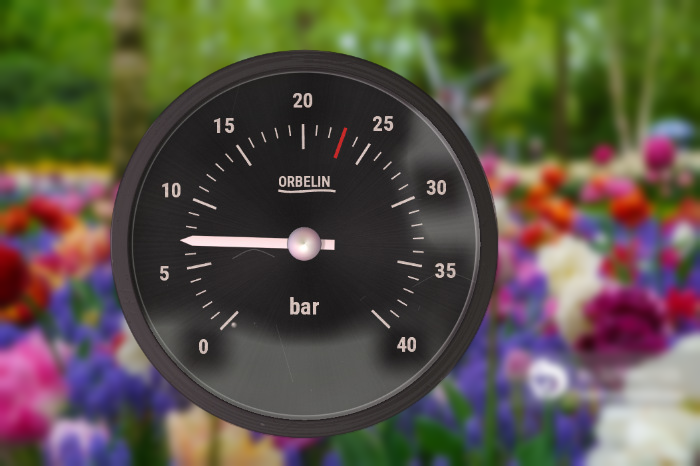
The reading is 7 bar
